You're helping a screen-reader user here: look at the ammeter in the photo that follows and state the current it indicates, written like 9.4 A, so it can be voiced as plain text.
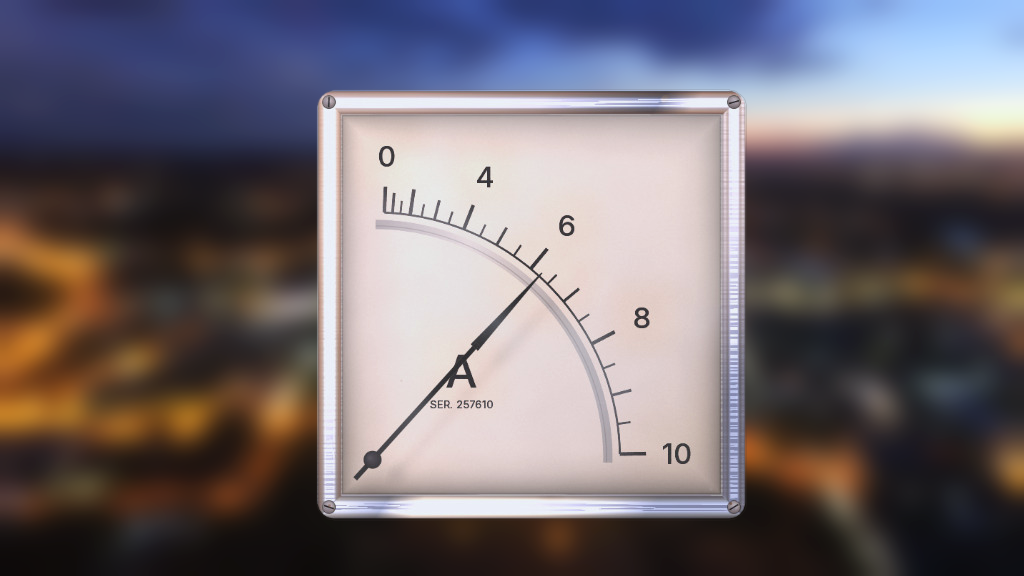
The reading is 6.25 A
